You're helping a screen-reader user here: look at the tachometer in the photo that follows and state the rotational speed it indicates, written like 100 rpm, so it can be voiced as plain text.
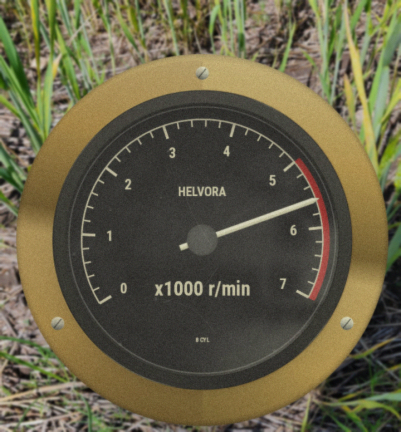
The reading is 5600 rpm
